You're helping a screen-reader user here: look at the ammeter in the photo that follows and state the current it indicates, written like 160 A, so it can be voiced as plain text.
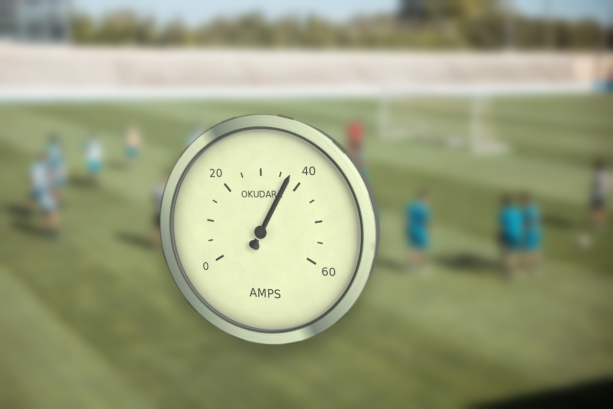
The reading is 37.5 A
